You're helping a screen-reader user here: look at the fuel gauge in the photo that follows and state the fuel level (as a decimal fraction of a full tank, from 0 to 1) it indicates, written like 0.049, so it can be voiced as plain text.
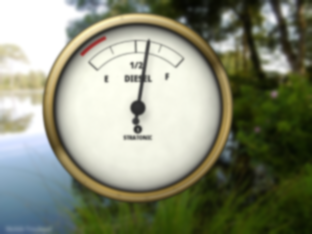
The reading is 0.625
